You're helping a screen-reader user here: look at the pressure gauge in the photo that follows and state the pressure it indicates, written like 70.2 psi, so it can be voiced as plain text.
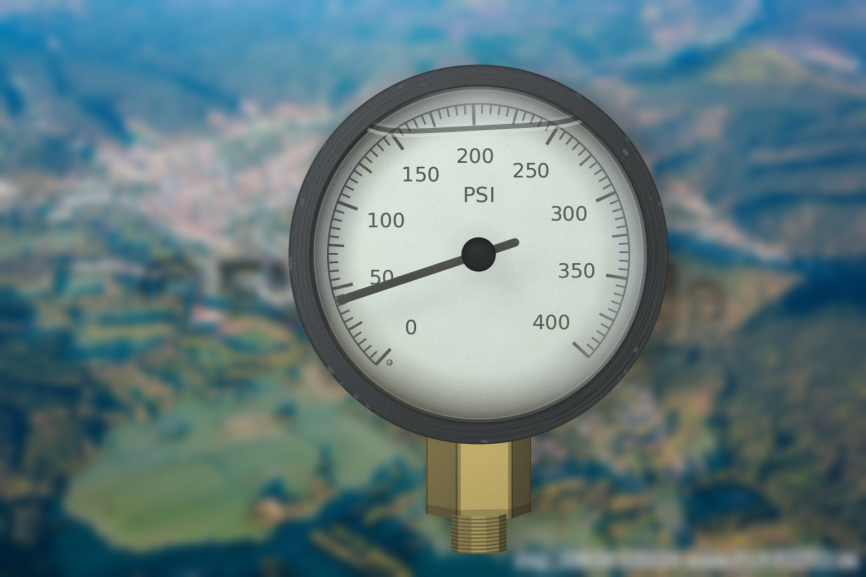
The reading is 42.5 psi
